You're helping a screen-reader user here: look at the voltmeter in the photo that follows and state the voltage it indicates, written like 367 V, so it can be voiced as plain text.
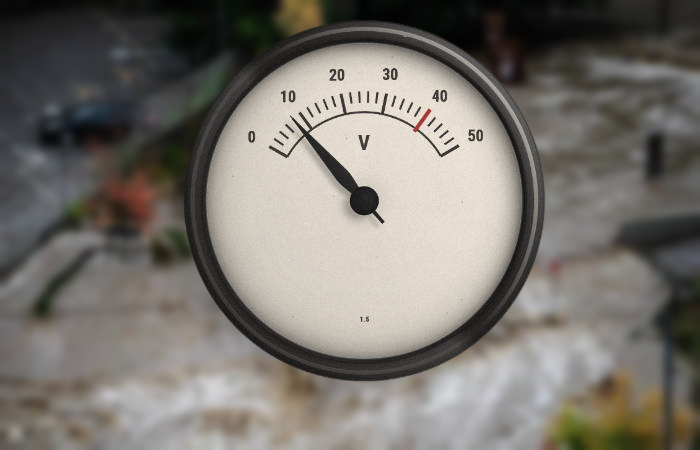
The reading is 8 V
